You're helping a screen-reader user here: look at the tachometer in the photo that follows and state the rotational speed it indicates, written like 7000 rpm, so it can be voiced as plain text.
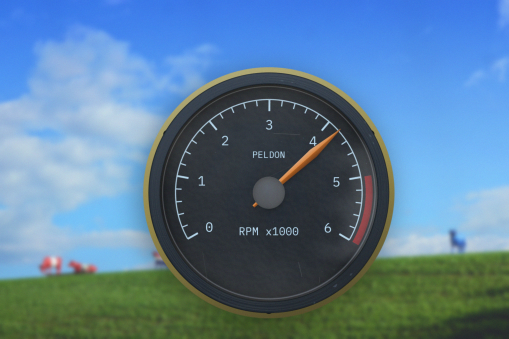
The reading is 4200 rpm
